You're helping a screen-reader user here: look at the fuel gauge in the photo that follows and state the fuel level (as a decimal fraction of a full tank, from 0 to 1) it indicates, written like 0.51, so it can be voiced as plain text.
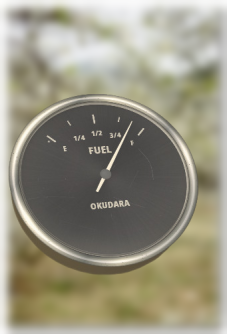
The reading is 0.875
